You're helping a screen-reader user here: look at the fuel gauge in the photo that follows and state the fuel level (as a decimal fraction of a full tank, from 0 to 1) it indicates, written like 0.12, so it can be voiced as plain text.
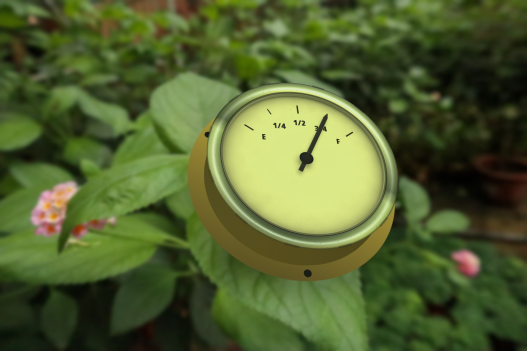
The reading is 0.75
